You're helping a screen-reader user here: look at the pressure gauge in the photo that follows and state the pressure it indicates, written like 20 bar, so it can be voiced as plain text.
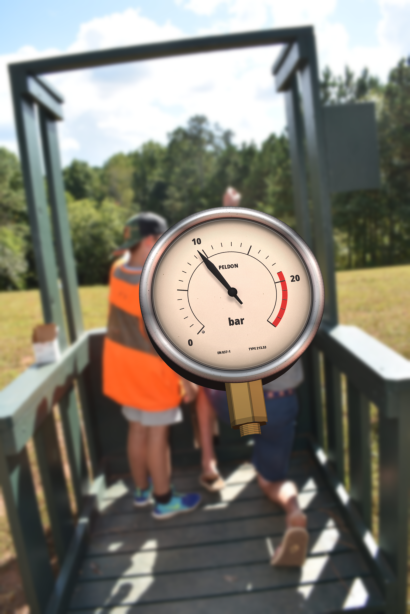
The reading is 9.5 bar
